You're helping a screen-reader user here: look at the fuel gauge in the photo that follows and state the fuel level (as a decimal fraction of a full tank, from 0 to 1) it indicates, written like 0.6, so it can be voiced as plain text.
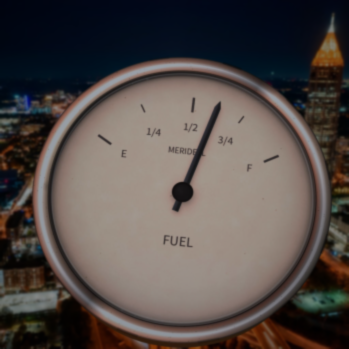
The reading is 0.625
